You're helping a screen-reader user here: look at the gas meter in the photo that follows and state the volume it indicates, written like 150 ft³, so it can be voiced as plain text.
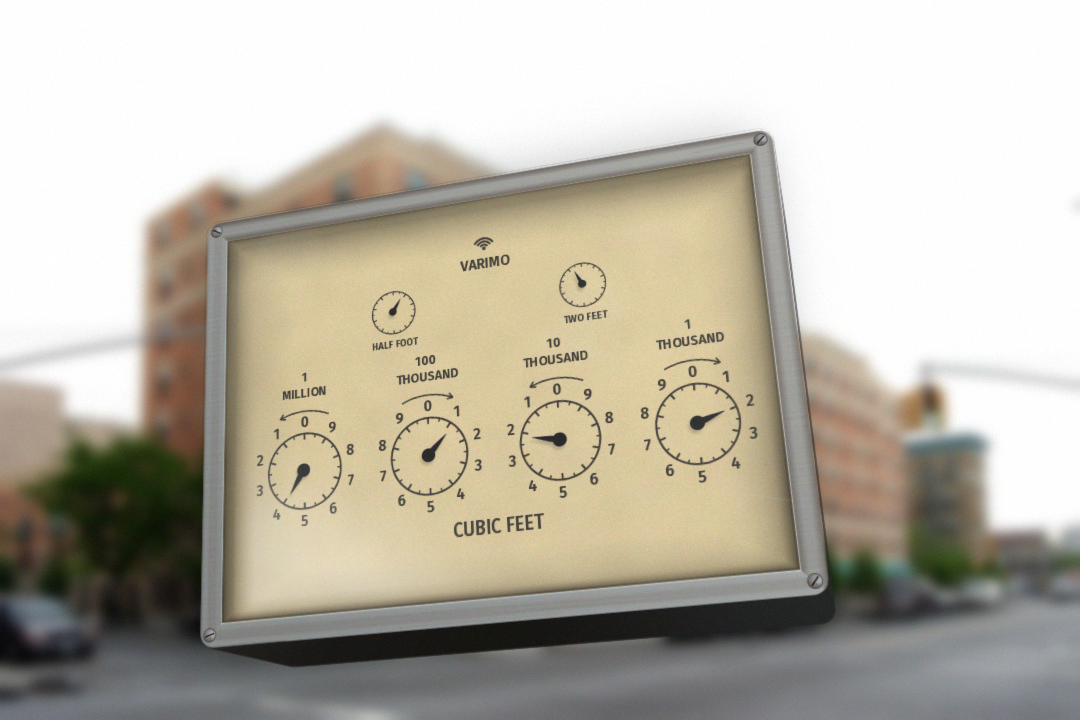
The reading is 412200 ft³
